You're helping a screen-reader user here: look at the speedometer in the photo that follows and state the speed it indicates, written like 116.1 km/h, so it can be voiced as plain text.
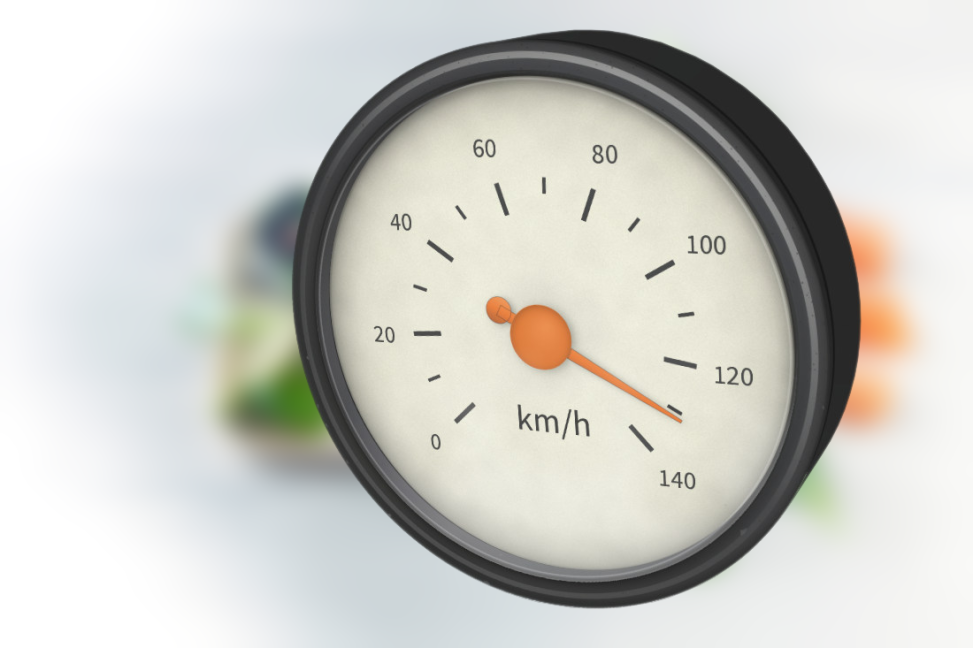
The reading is 130 km/h
